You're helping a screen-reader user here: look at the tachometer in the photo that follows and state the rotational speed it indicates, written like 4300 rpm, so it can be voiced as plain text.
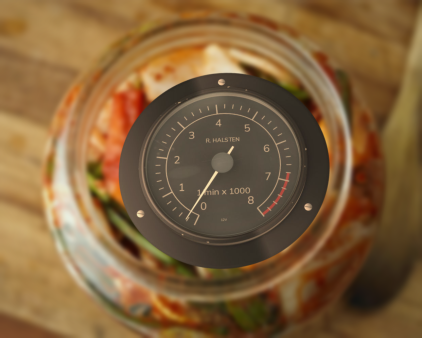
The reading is 200 rpm
